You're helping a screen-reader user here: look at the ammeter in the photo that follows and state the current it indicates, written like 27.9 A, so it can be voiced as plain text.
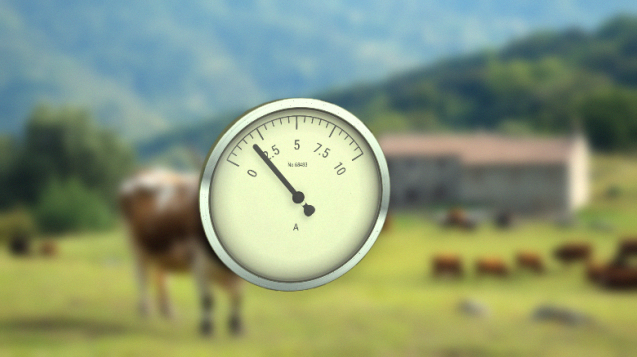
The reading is 1.75 A
